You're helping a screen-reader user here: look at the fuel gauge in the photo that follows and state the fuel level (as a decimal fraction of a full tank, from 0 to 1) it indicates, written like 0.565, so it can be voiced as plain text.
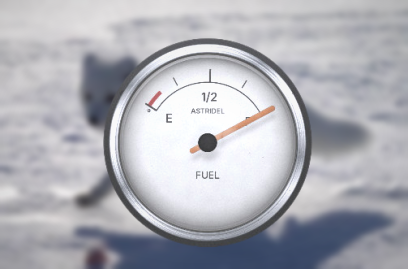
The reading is 1
